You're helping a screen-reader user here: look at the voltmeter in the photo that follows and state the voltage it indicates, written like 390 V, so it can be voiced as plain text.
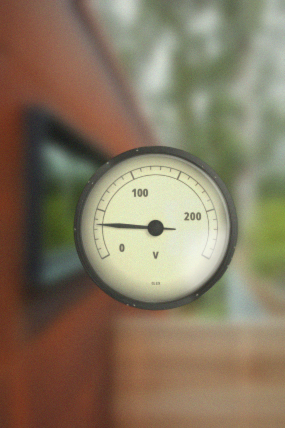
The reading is 35 V
